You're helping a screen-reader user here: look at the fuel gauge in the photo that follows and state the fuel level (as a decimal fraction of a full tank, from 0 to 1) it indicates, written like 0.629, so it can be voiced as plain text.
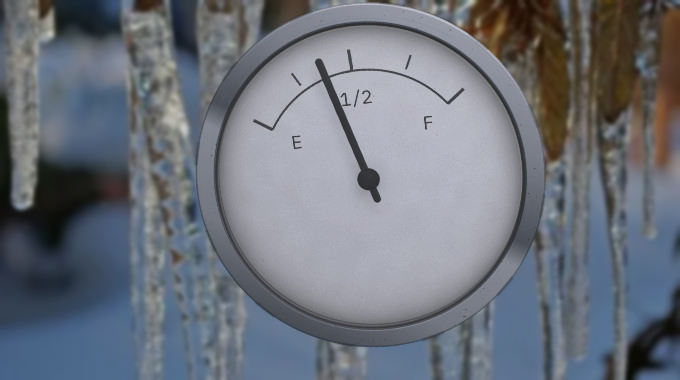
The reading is 0.375
